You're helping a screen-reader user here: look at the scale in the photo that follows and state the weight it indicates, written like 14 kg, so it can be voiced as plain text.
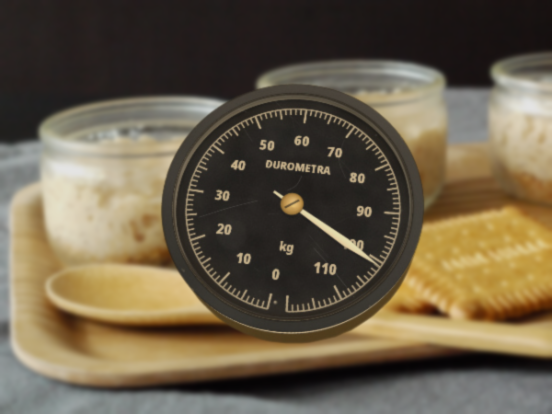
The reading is 101 kg
